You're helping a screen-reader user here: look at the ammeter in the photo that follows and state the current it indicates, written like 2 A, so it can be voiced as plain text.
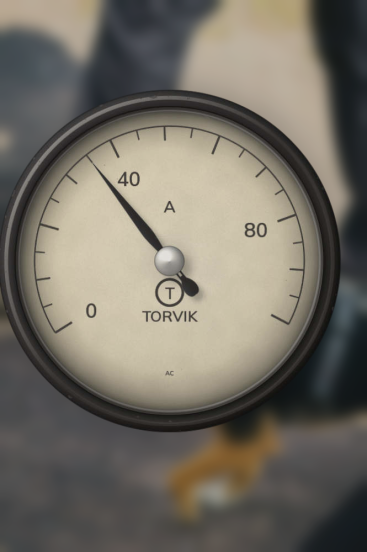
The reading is 35 A
